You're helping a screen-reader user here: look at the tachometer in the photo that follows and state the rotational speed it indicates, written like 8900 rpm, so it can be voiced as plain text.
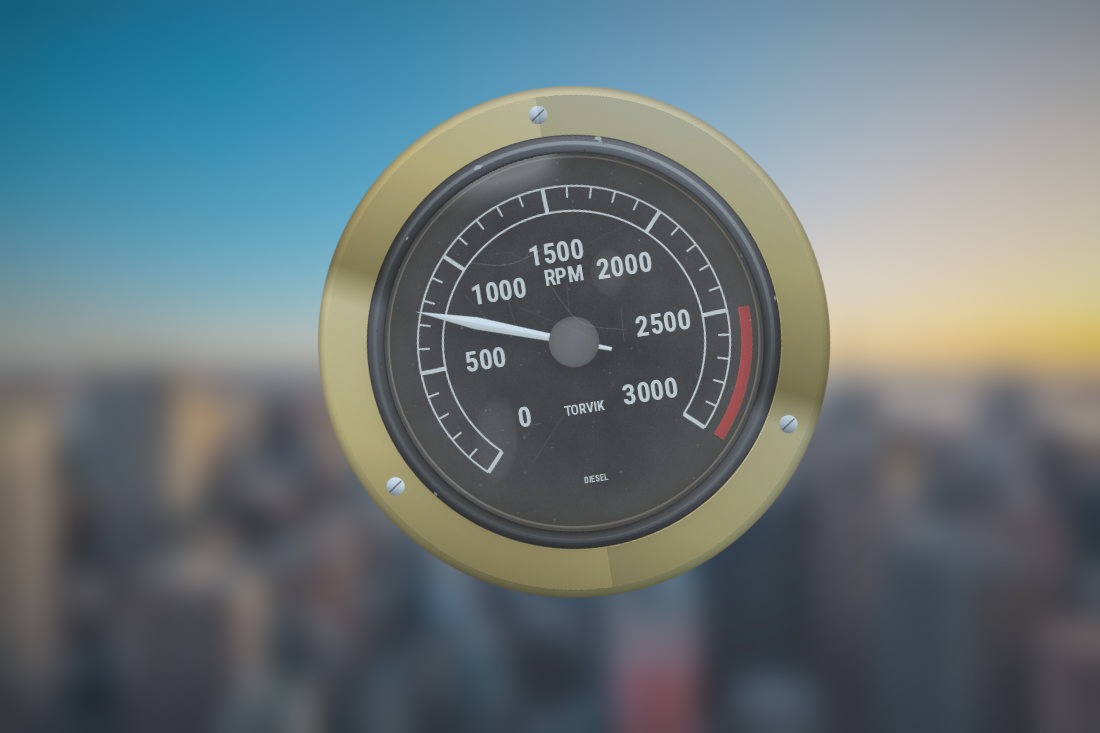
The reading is 750 rpm
